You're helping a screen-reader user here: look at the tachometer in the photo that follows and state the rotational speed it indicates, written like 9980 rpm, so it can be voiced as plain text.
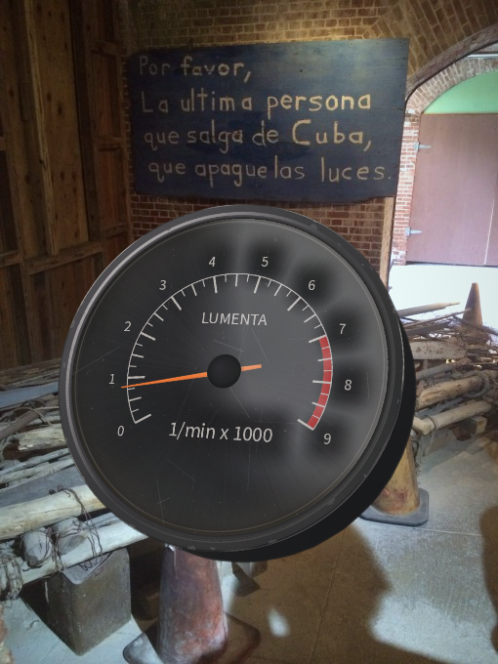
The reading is 750 rpm
